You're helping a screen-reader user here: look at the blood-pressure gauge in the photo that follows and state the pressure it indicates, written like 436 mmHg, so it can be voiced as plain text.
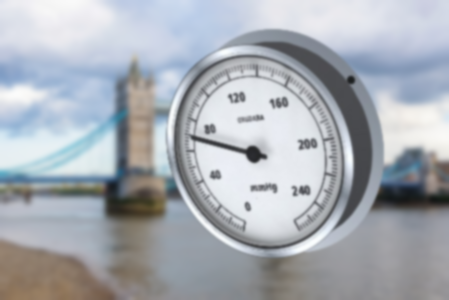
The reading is 70 mmHg
